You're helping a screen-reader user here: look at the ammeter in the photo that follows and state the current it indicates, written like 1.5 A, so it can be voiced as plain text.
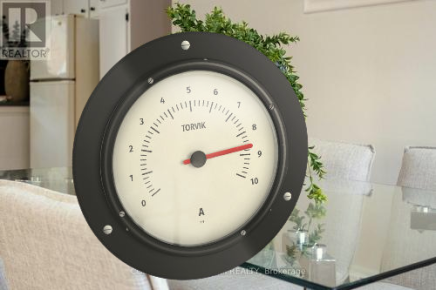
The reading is 8.6 A
